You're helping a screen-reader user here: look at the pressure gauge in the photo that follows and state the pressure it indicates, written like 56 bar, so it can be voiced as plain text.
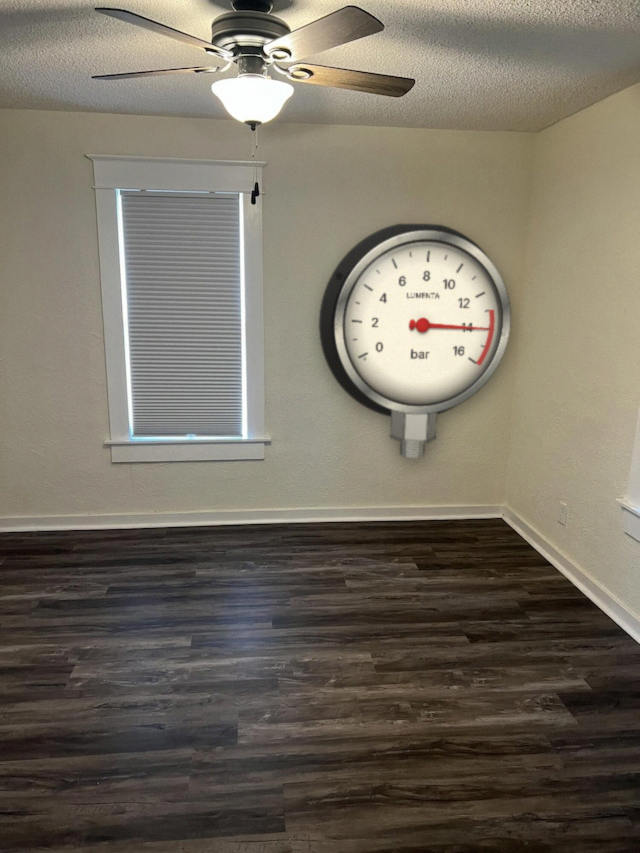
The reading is 14 bar
